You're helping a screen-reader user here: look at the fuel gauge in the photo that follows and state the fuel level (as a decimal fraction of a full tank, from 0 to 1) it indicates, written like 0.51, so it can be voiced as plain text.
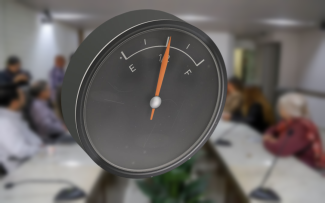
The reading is 0.5
